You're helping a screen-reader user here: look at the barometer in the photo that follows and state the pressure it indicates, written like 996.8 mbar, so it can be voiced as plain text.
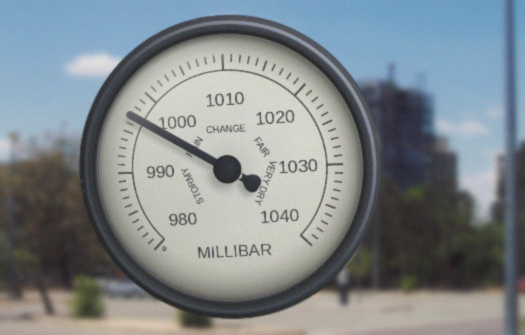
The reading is 997 mbar
